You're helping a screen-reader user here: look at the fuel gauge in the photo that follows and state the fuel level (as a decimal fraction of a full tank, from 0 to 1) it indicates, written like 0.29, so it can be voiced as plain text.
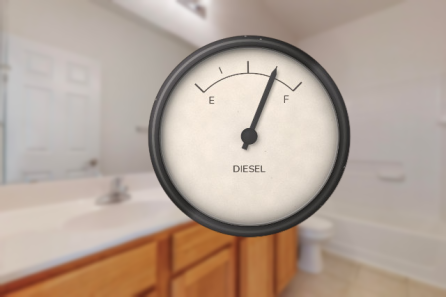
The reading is 0.75
